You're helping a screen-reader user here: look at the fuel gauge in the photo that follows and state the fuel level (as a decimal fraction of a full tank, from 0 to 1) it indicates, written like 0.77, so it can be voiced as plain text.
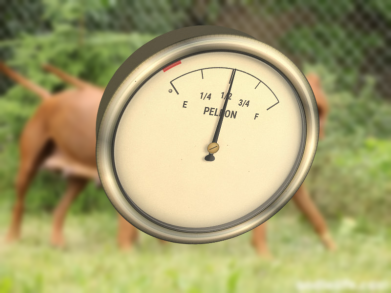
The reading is 0.5
